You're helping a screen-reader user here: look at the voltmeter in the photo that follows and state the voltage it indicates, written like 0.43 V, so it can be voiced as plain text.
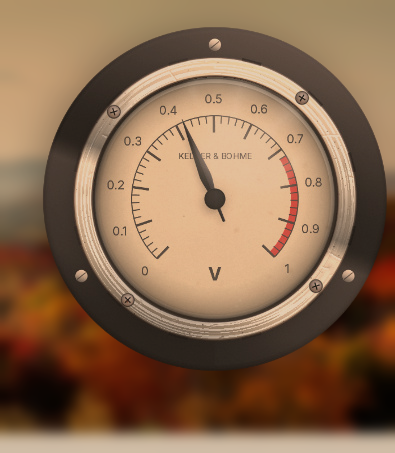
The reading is 0.42 V
